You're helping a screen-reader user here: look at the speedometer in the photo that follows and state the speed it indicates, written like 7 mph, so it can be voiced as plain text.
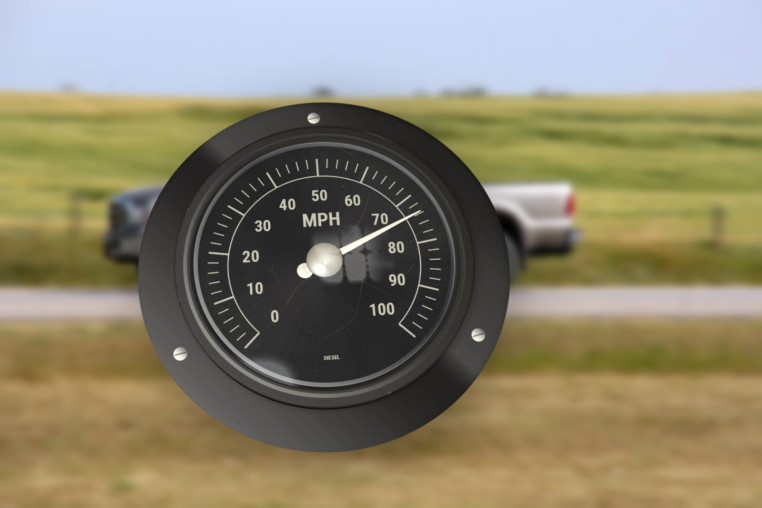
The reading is 74 mph
